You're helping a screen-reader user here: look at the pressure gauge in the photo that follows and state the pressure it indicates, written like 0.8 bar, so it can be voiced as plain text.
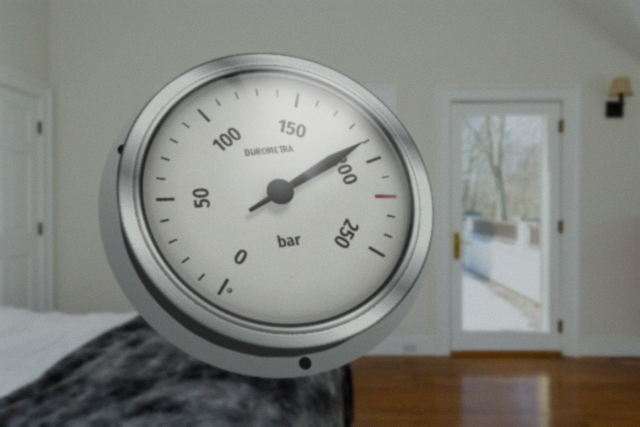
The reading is 190 bar
